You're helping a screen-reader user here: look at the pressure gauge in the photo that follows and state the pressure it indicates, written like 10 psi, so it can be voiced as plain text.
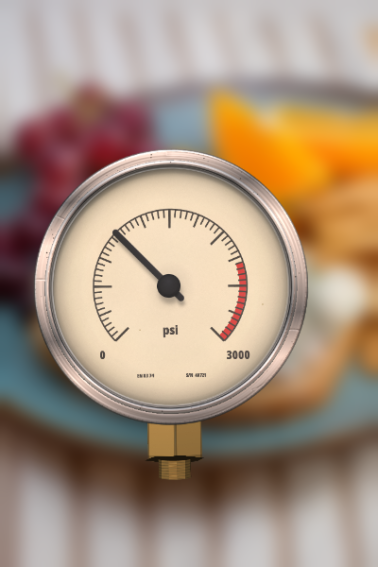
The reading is 1000 psi
